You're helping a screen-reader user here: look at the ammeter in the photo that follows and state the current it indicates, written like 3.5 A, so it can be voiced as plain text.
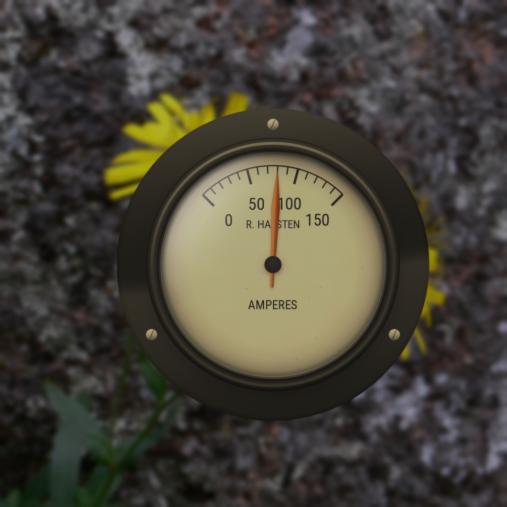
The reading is 80 A
